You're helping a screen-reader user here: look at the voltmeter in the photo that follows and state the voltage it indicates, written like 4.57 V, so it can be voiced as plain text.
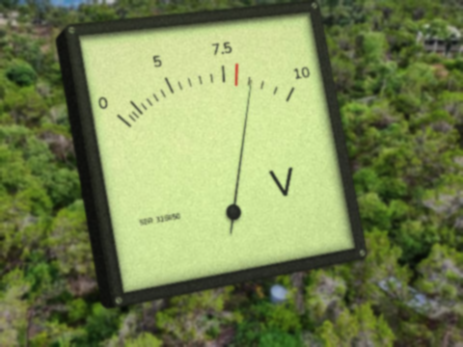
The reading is 8.5 V
